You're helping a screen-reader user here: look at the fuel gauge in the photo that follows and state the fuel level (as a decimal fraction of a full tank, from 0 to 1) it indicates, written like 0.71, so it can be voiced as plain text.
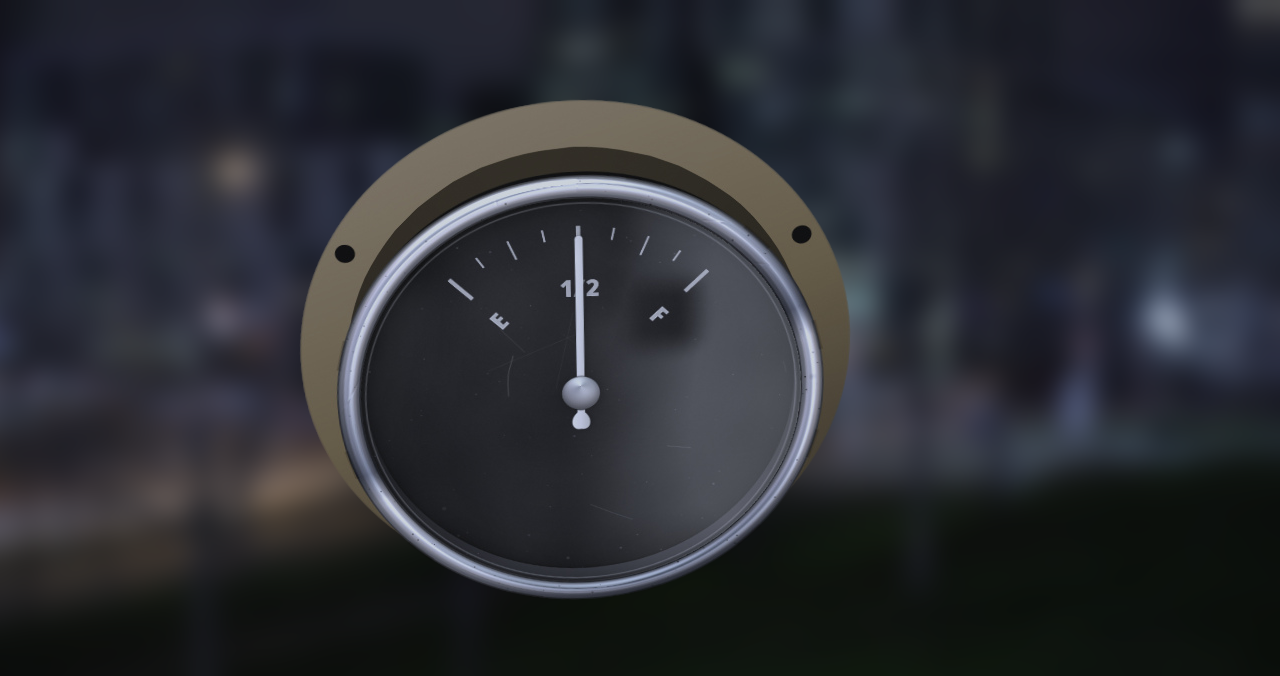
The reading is 0.5
